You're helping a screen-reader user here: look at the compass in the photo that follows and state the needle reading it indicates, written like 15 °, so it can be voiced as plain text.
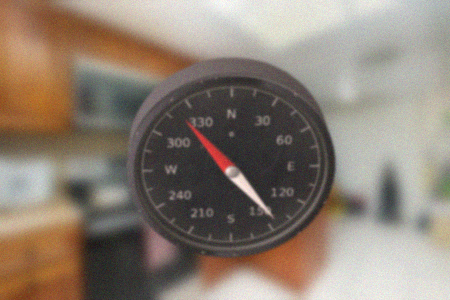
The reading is 322.5 °
